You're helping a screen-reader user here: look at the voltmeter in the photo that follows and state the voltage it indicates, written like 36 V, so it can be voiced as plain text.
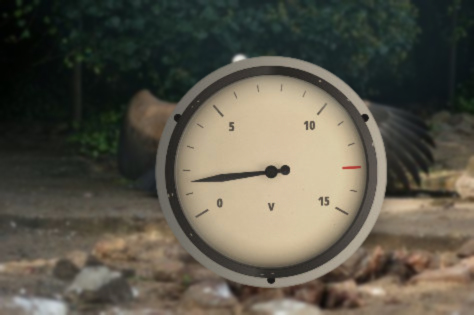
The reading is 1.5 V
